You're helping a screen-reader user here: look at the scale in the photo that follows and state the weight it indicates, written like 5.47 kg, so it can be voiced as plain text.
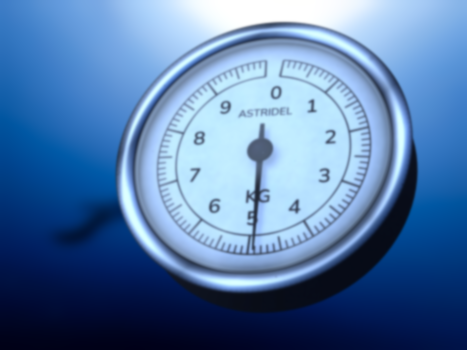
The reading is 4.9 kg
